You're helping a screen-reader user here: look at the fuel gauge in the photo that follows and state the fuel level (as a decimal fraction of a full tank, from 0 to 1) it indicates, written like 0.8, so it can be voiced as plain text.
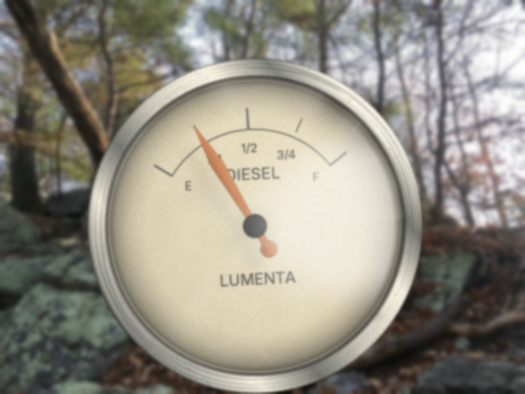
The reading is 0.25
